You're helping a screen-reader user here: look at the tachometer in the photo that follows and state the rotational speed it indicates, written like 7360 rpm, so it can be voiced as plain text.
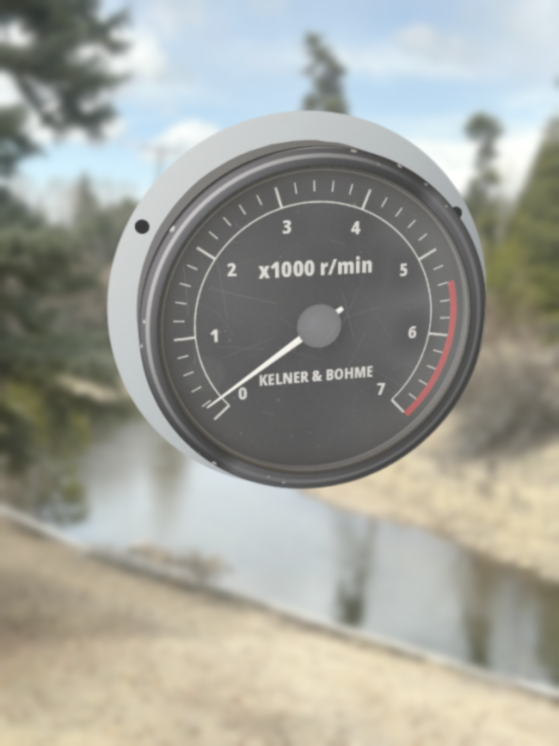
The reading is 200 rpm
